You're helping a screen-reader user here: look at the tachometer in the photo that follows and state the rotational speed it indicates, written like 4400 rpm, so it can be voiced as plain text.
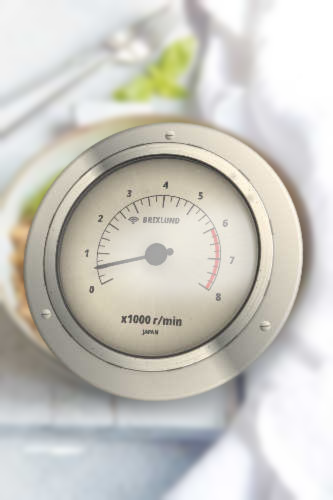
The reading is 500 rpm
